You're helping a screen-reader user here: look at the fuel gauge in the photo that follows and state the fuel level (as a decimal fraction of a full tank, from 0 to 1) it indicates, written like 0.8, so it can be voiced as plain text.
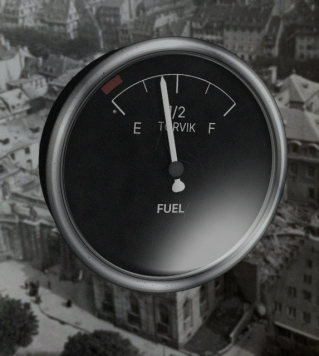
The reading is 0.375
